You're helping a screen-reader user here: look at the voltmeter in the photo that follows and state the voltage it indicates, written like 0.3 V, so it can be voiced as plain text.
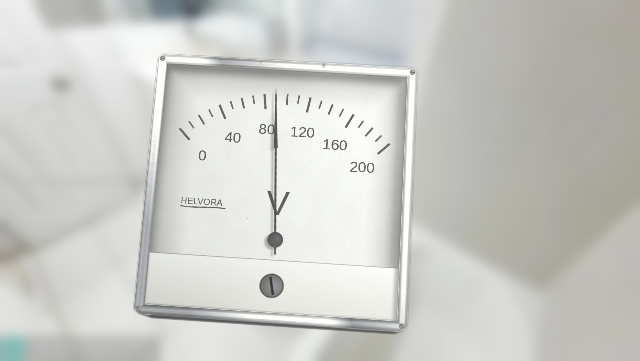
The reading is 90 V
